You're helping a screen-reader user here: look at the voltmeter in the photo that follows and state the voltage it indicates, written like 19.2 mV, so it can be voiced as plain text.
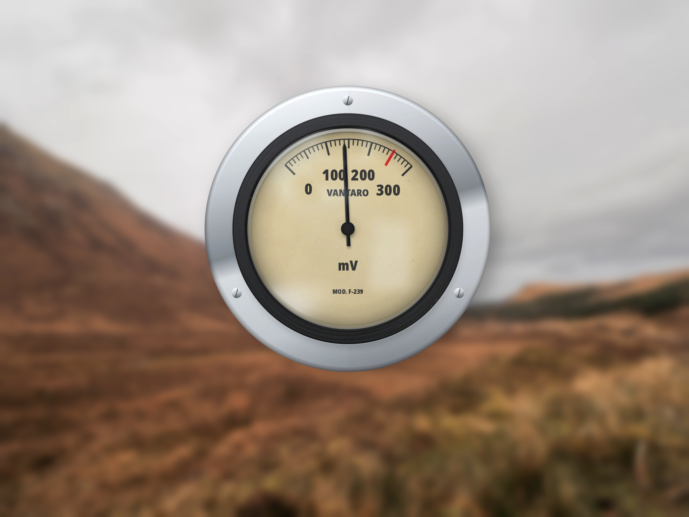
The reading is 140 mV
